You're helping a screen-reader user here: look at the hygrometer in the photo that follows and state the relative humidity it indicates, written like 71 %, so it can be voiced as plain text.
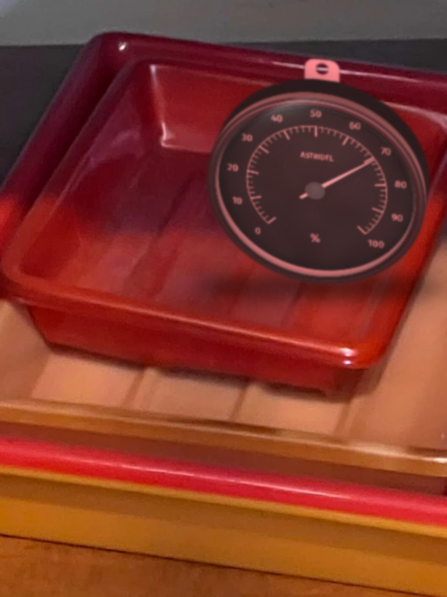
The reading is 70 %
